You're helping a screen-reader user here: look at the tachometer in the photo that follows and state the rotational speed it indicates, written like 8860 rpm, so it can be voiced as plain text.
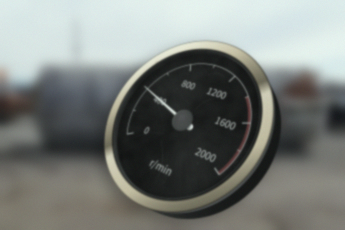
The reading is 400 rpm
